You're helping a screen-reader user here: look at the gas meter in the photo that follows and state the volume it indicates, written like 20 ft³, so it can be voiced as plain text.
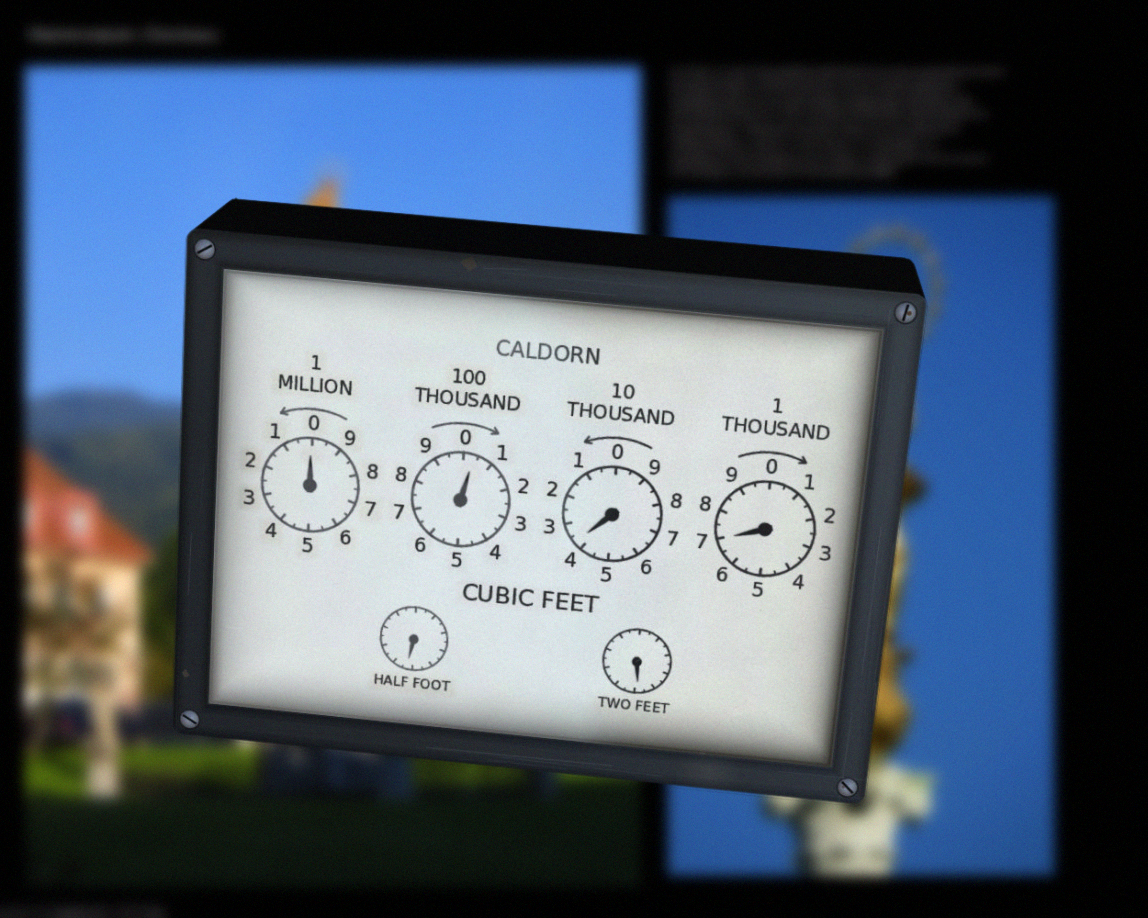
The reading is 3700 ft³
